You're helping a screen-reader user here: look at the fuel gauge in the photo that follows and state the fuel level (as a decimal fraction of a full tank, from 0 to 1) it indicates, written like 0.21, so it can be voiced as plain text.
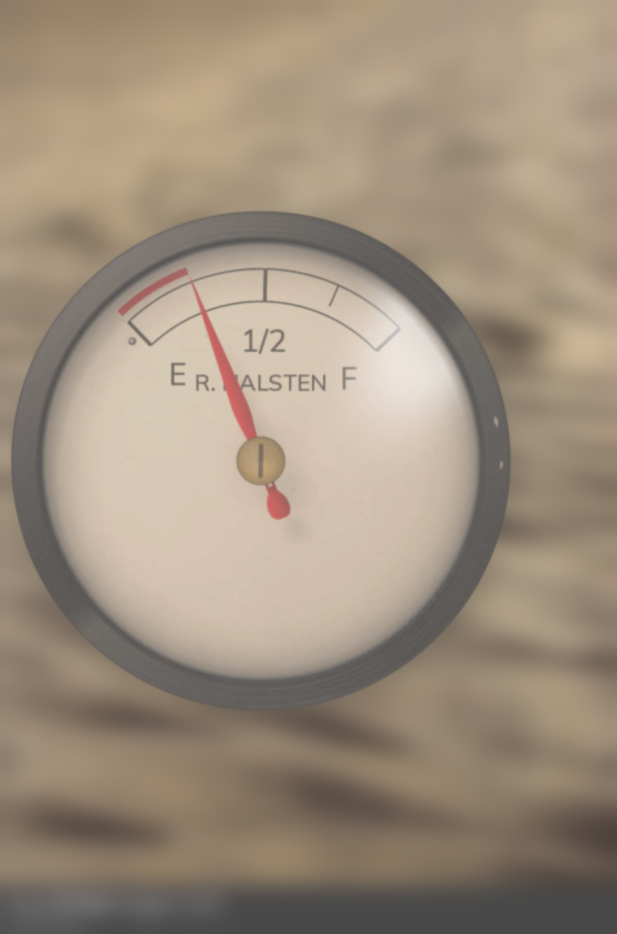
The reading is 0.25
